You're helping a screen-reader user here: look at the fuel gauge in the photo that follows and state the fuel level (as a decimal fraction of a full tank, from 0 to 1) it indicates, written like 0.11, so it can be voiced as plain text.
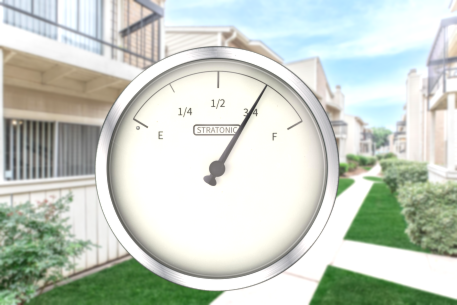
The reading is 0.75
